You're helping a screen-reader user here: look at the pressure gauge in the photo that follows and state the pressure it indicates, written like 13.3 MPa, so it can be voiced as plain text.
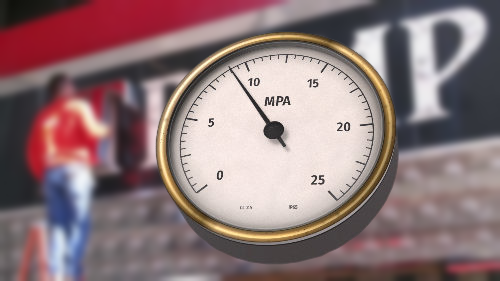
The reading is 9 MPa
